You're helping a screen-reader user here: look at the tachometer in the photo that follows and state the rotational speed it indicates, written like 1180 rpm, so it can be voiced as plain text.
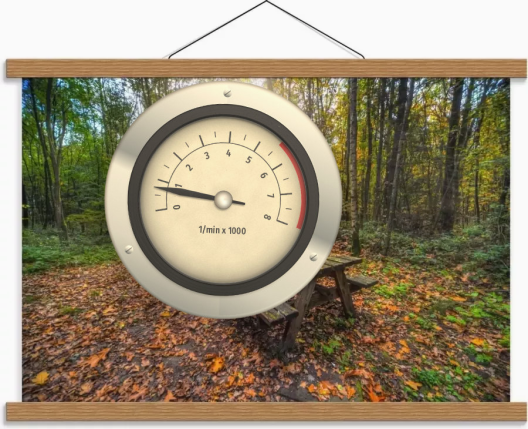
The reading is 750 rpm
